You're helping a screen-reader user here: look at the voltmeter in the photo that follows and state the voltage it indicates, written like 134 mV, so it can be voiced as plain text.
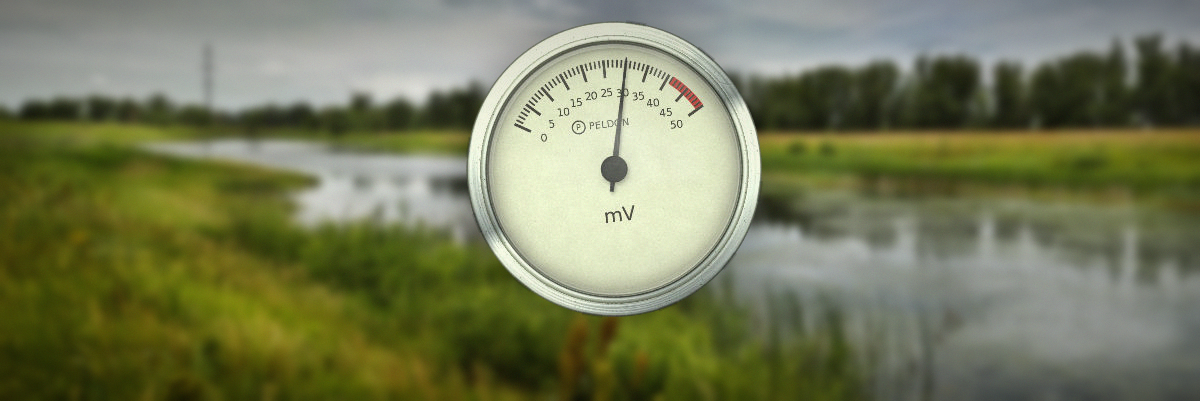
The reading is 30 mV
